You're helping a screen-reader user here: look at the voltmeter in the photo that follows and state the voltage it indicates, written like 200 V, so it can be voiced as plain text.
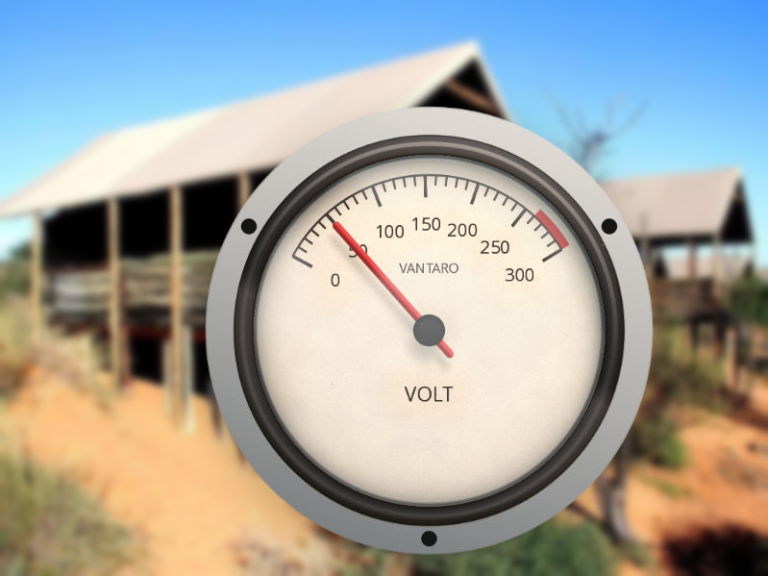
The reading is 50 V
